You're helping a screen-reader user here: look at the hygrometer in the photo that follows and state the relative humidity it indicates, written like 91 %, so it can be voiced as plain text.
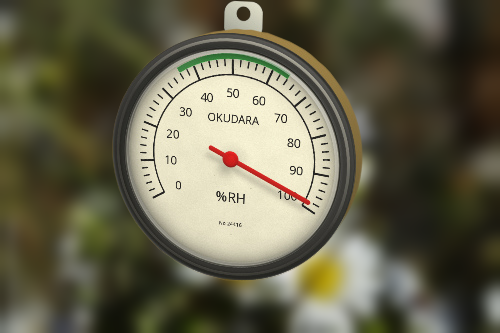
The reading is 98 %
